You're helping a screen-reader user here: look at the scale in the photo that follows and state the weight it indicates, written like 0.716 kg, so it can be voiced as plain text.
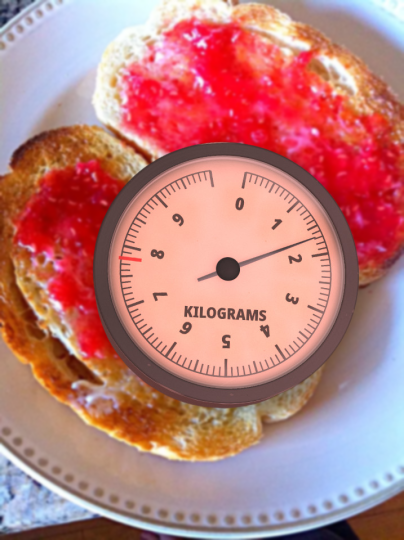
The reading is 1.7 kg
